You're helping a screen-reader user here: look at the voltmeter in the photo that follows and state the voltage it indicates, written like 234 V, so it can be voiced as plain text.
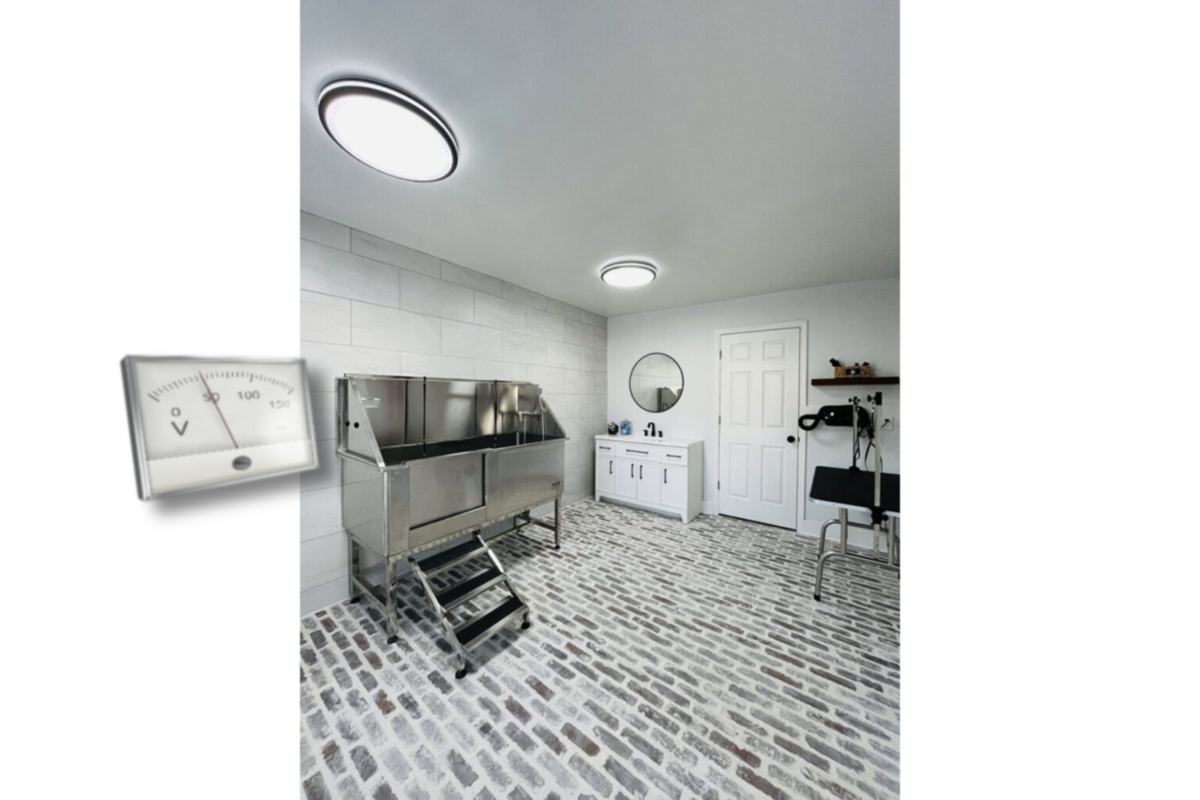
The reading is 50 V
